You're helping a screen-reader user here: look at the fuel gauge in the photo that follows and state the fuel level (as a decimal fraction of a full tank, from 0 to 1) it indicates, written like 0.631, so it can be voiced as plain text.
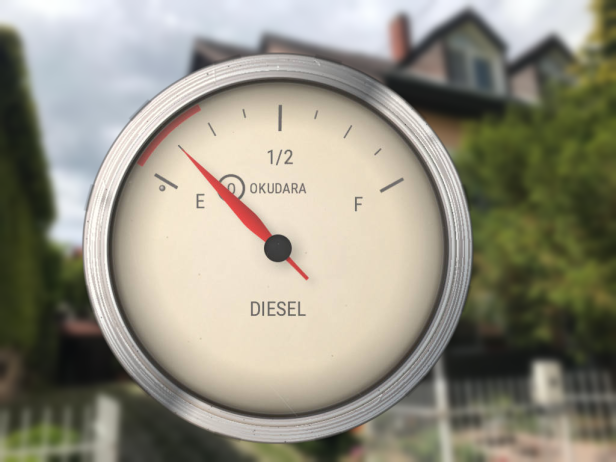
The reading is 0.125
